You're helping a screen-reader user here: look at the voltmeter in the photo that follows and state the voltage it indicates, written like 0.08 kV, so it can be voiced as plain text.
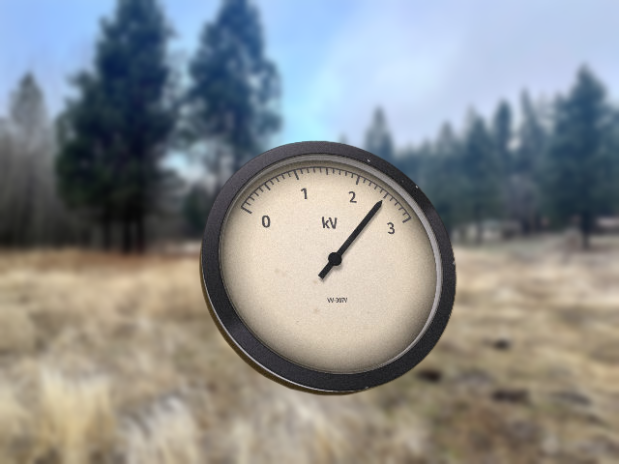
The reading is 2.5 kV
